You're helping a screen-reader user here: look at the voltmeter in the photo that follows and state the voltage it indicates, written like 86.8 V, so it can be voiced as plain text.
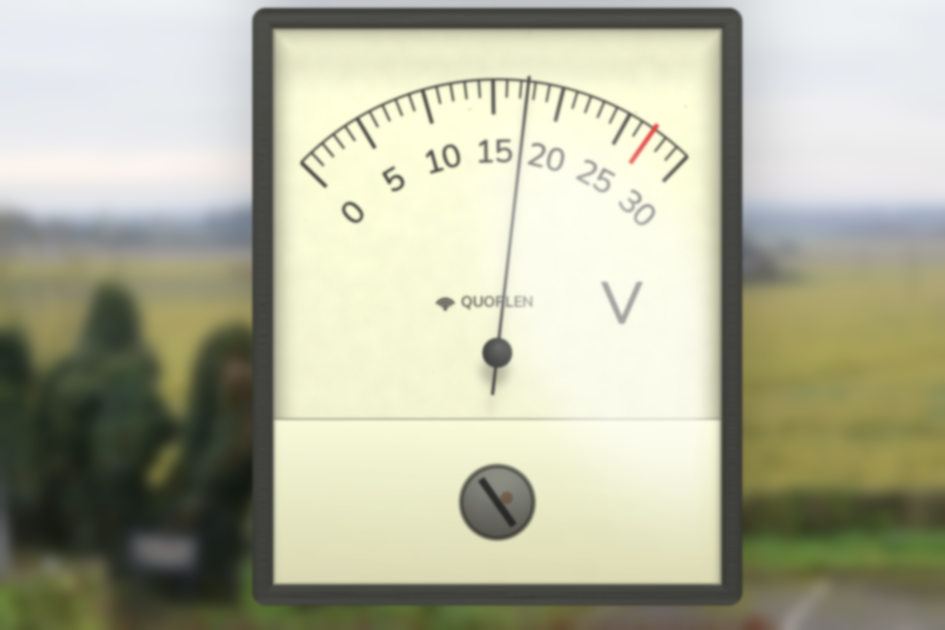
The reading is 17.5 V
